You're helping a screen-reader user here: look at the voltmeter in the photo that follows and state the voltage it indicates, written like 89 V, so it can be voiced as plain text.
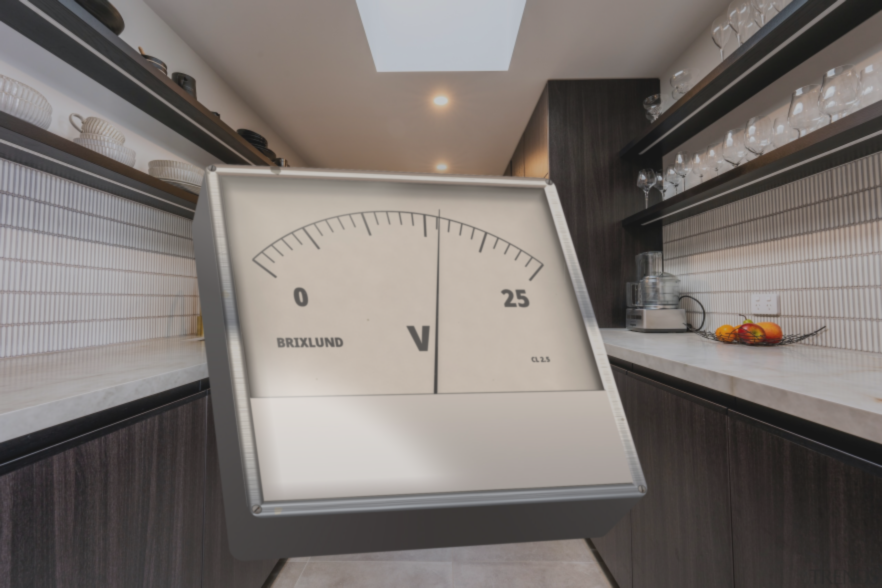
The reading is 16 V
